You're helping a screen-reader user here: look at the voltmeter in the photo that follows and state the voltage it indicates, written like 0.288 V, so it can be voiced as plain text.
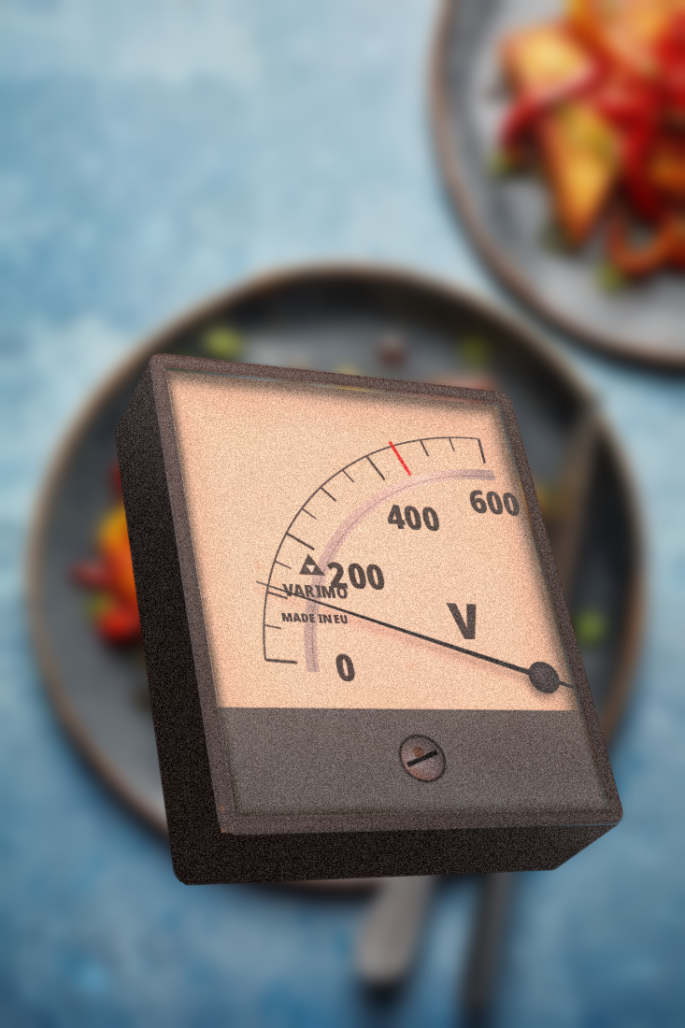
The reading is 100 V
